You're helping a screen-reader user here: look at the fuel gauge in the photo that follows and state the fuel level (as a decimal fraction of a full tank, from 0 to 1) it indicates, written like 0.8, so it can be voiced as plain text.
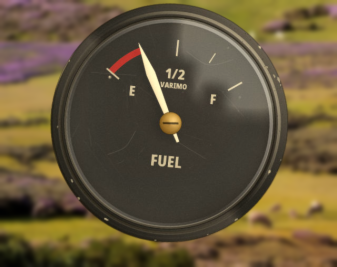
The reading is 0.25
